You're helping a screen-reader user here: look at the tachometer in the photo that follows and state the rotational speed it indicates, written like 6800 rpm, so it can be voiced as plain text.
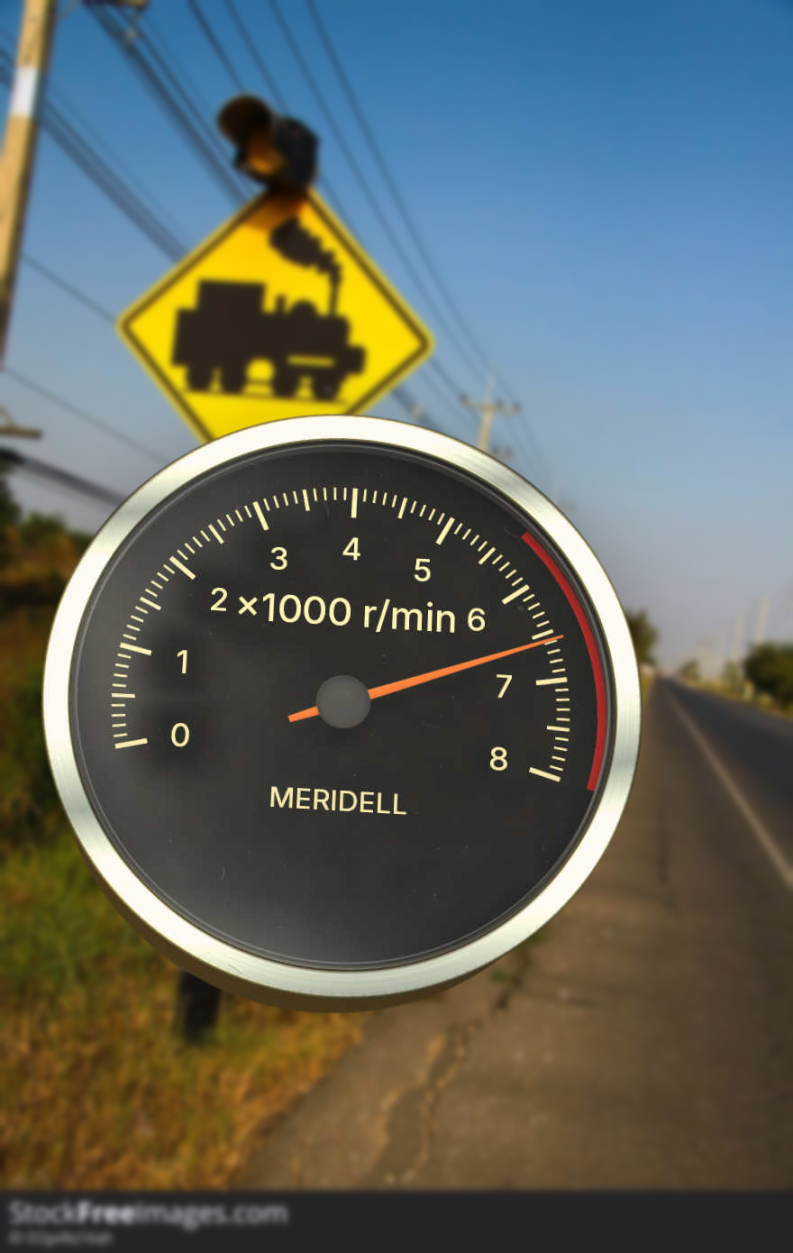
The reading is 6600 rpm
